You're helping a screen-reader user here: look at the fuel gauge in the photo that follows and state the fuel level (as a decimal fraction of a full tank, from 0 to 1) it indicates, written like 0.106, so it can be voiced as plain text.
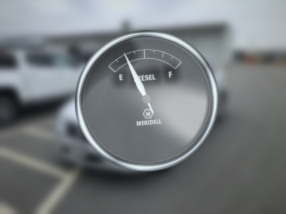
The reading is 0.25
